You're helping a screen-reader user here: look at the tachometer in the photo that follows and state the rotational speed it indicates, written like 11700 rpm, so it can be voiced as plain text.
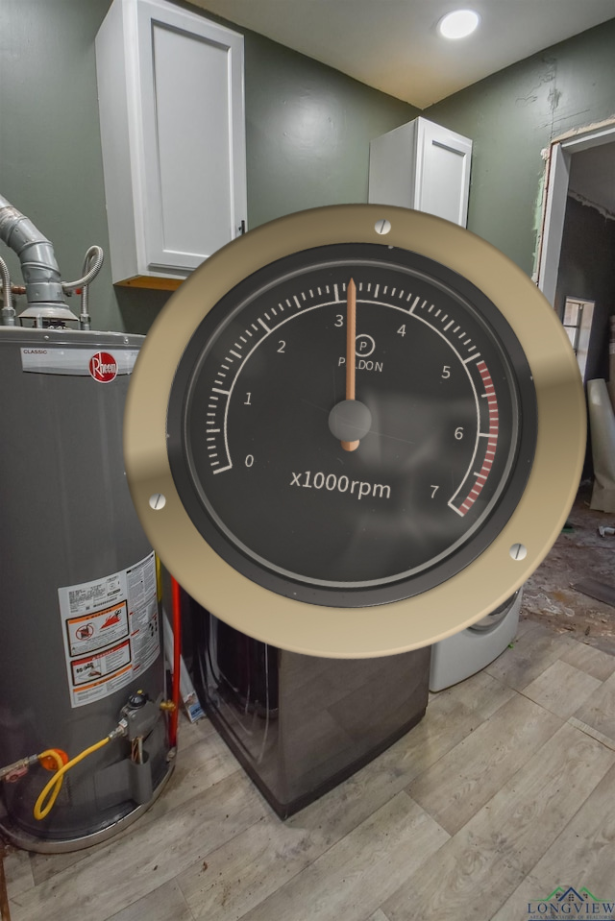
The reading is 3200 rpm
